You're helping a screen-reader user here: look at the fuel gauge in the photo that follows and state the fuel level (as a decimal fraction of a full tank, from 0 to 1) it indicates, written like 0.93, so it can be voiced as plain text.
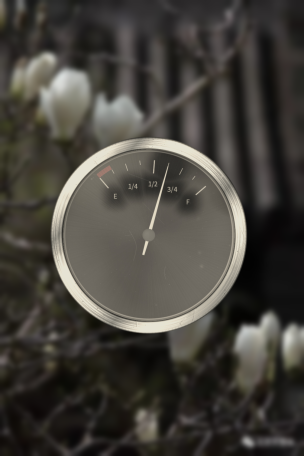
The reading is 0.625
